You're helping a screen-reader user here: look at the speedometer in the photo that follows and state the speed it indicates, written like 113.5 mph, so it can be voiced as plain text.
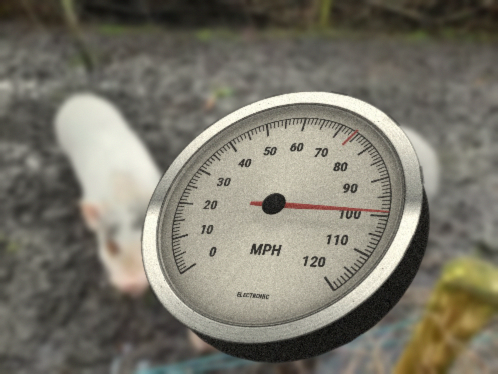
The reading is 100 mph
